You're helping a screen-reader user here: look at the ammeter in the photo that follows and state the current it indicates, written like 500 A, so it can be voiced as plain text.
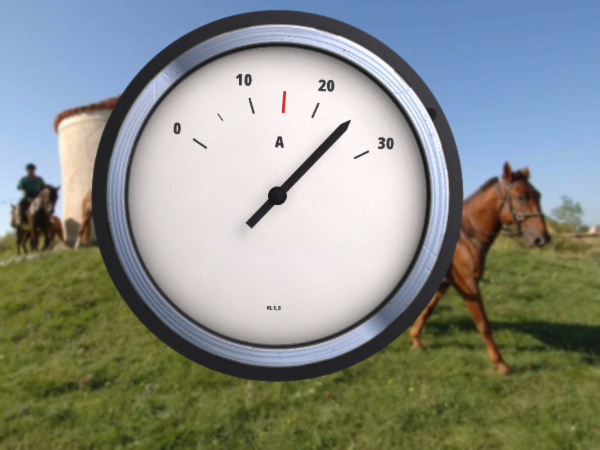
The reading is 25 A
